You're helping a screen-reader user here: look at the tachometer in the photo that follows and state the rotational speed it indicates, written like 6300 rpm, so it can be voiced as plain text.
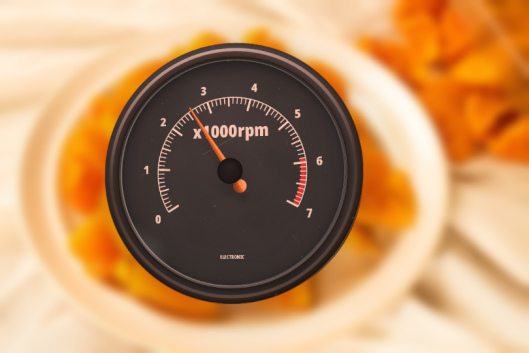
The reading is 2600 rpm
